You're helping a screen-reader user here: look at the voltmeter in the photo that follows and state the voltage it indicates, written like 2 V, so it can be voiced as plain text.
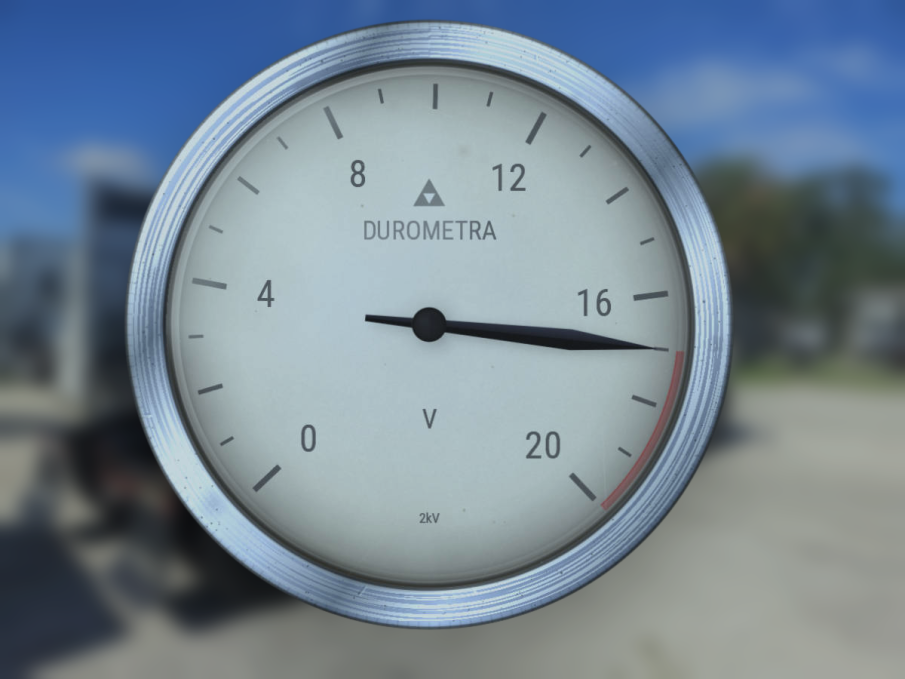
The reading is 17 V
